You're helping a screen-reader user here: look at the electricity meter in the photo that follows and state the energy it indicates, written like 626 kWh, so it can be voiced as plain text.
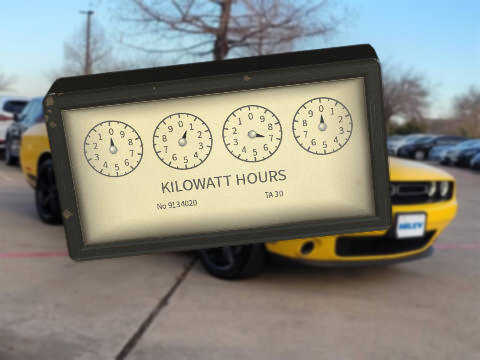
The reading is 70 kWh
